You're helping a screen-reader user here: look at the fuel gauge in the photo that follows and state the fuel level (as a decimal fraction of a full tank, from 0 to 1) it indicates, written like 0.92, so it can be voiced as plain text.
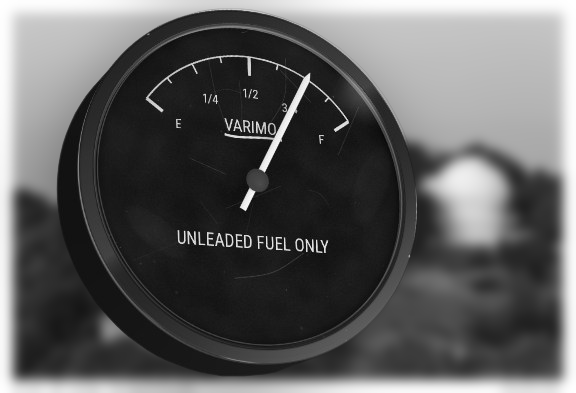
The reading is 0.75
